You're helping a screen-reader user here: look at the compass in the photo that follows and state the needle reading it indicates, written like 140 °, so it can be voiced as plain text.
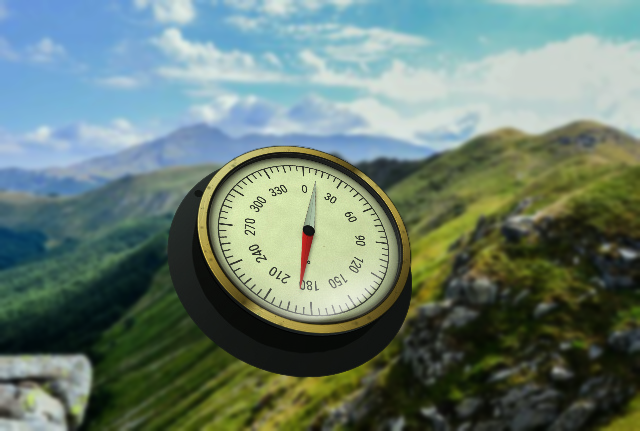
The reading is 190 °
